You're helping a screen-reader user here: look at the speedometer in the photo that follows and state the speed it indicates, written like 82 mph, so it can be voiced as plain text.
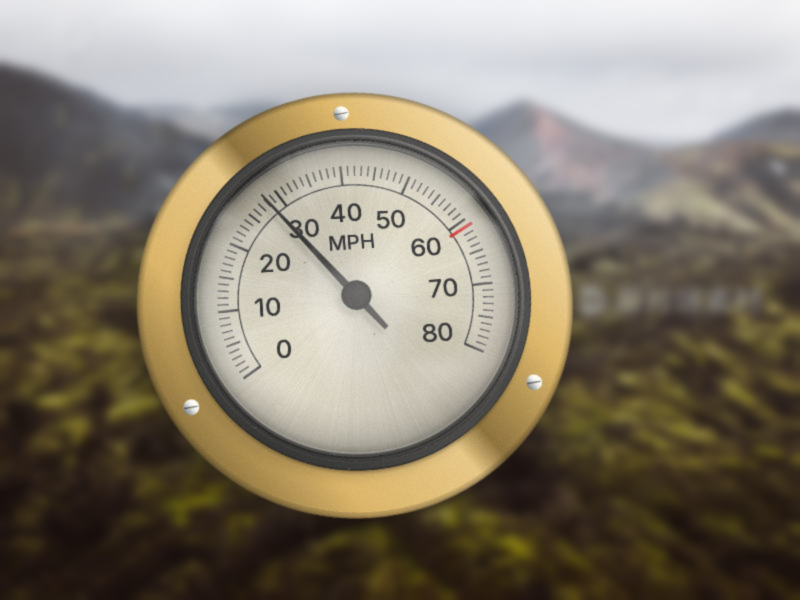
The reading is 28 mph
